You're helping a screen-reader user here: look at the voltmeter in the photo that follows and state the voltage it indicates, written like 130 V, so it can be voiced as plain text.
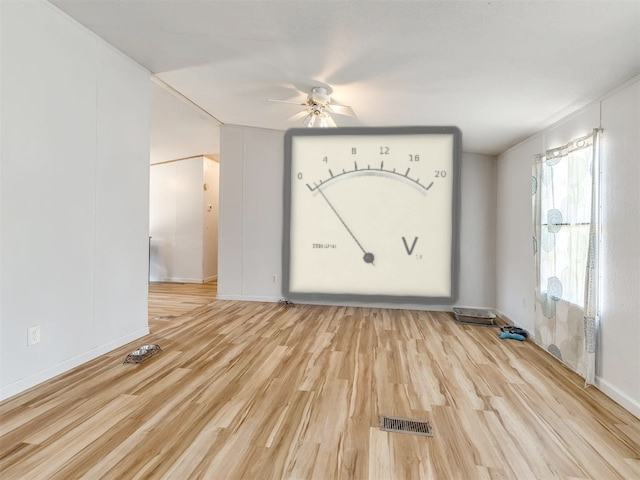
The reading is 1 V
